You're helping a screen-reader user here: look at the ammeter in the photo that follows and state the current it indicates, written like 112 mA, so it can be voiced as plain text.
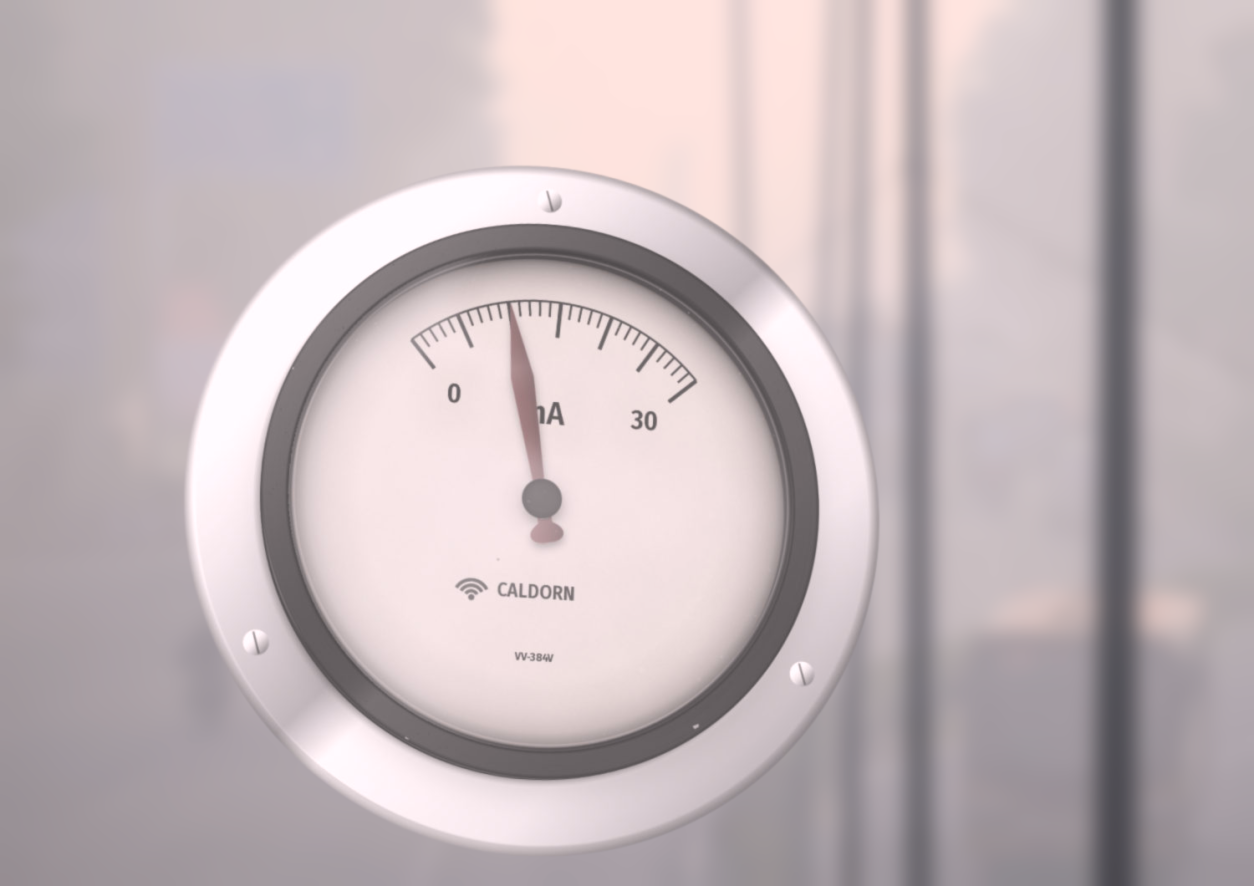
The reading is 10 mA
